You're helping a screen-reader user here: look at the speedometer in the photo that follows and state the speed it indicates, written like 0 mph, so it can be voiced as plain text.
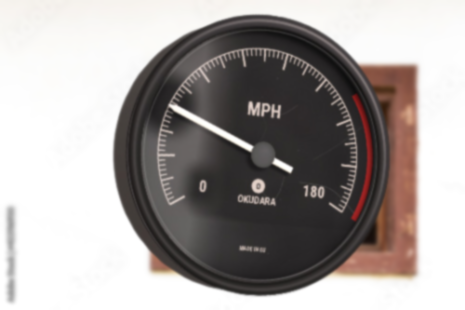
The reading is 40 mph
